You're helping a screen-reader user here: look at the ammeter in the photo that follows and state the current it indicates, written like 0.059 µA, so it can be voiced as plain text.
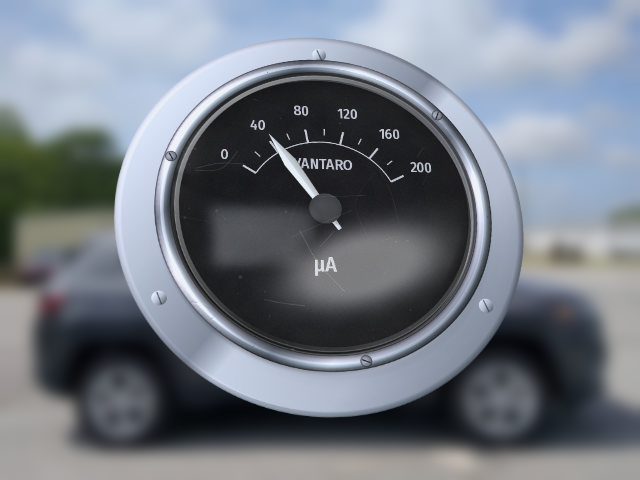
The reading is 40 µA
